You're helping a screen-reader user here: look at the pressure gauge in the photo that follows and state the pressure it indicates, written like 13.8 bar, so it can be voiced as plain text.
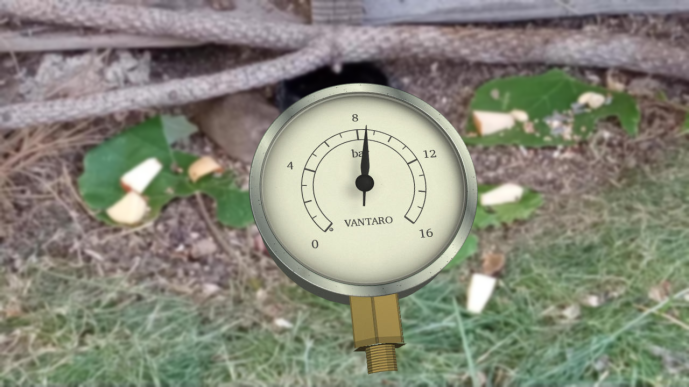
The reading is 8.5 bar
